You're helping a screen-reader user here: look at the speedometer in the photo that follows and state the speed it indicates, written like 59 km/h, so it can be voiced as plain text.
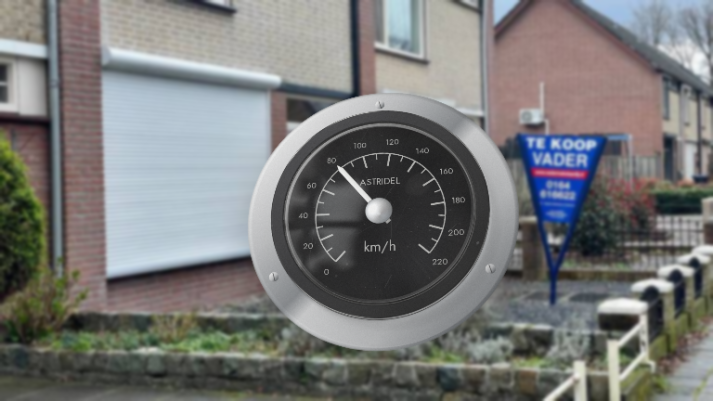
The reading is 80 km/h
